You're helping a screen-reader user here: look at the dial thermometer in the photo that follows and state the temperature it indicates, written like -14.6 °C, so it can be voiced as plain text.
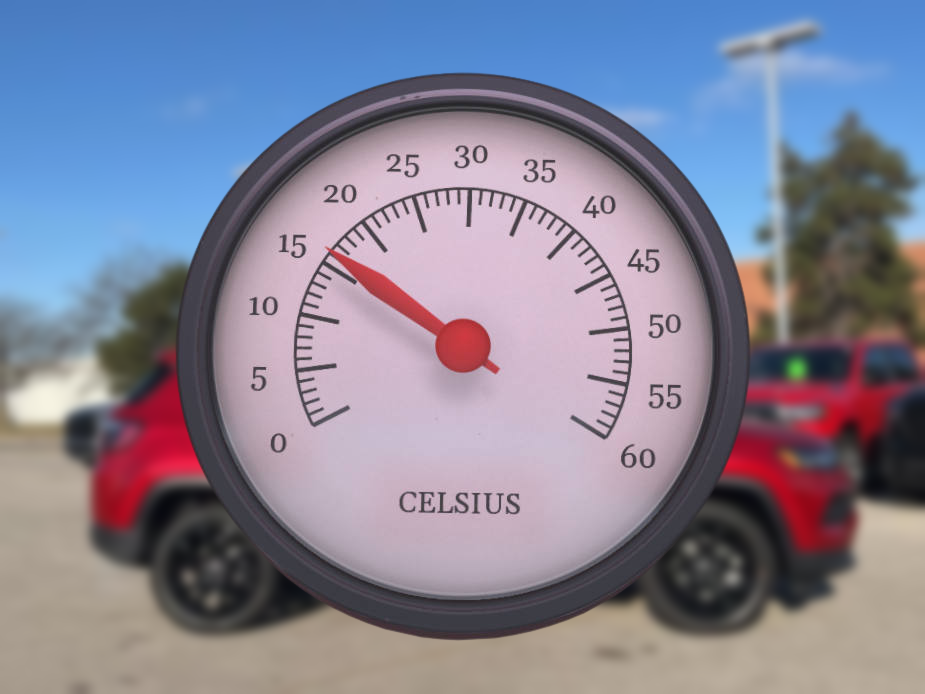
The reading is 16 °C
